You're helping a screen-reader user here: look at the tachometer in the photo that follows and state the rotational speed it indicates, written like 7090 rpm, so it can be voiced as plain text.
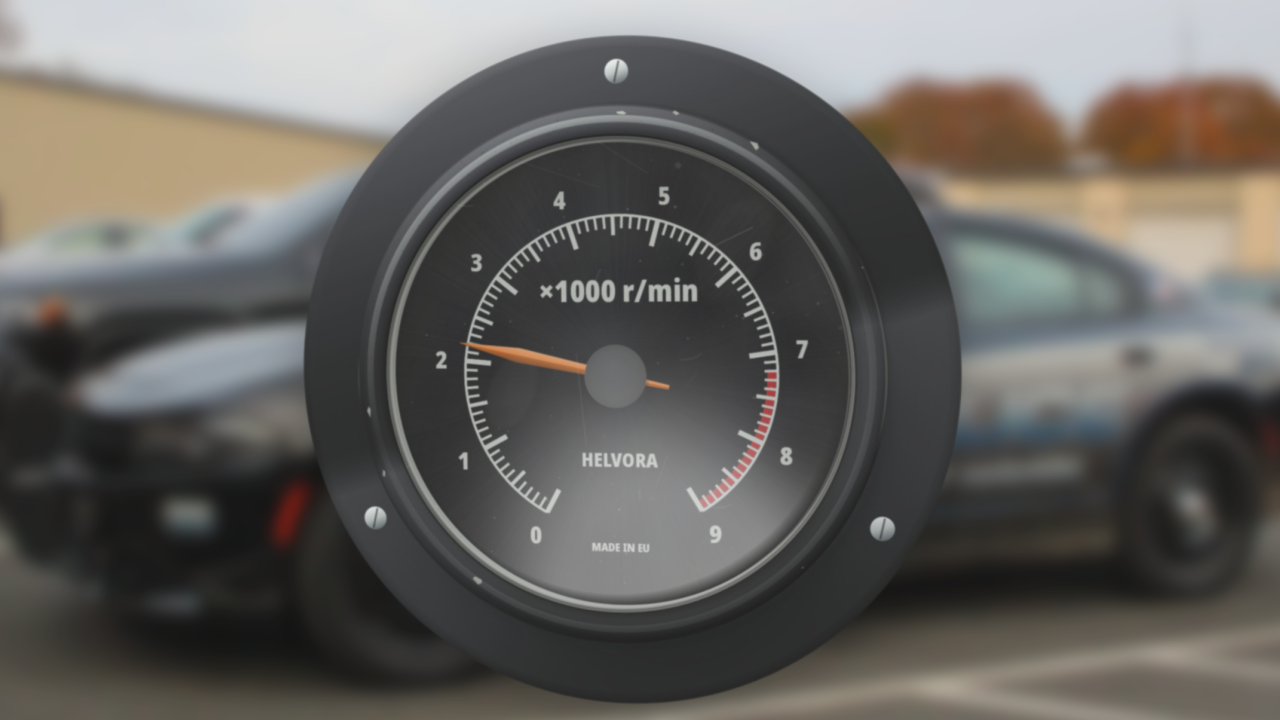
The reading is 2200 rpm
